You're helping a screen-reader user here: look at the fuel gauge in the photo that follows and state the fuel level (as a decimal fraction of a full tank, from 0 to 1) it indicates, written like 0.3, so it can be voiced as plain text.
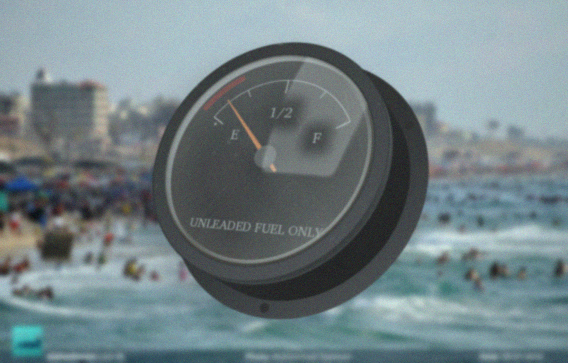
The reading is 0.125
